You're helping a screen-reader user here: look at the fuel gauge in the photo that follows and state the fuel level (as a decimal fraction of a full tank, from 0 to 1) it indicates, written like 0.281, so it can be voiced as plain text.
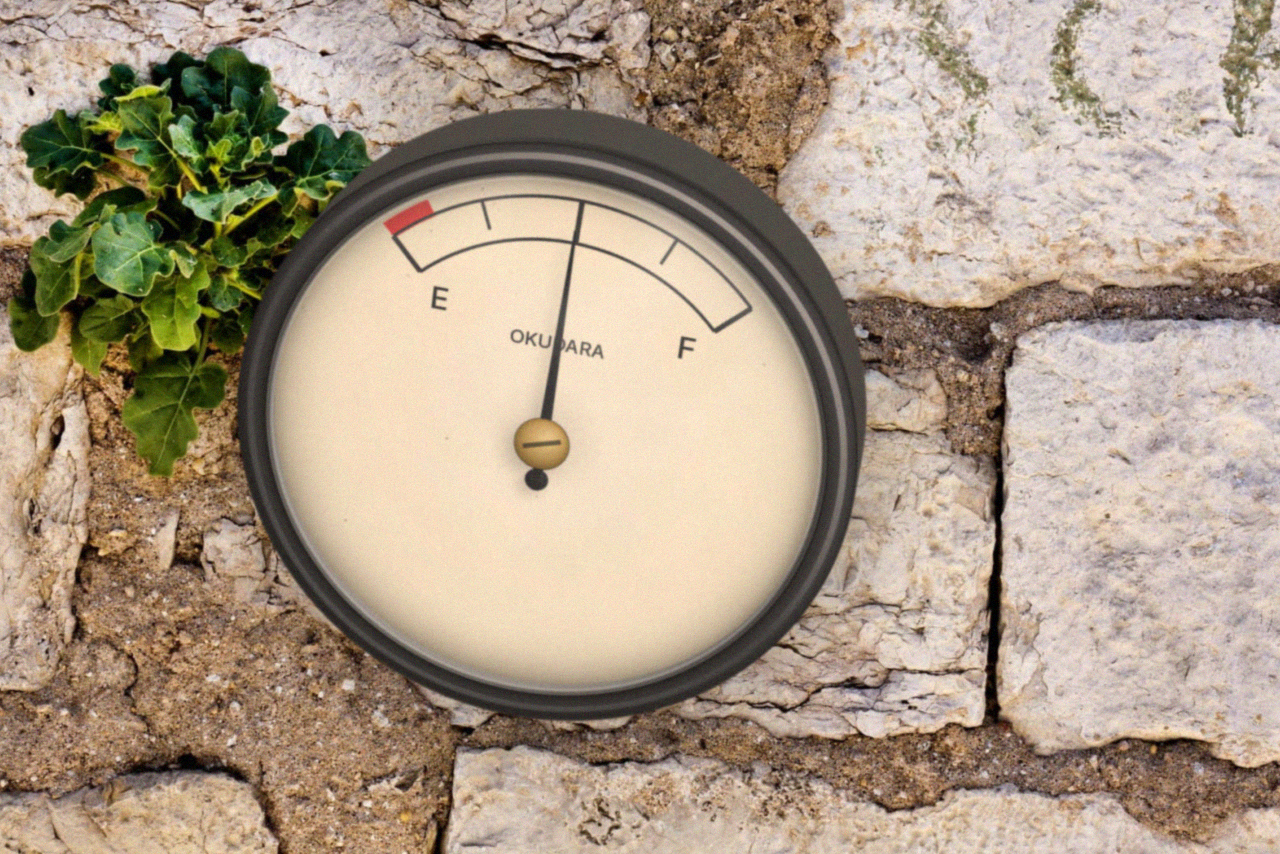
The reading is 0.5
